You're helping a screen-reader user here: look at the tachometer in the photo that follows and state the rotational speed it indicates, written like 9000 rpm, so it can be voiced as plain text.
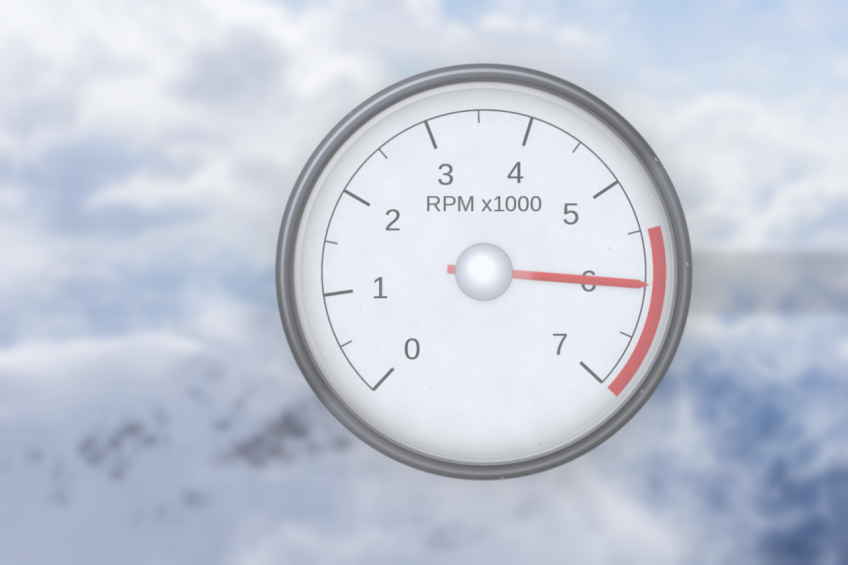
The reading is 6000 rpm
